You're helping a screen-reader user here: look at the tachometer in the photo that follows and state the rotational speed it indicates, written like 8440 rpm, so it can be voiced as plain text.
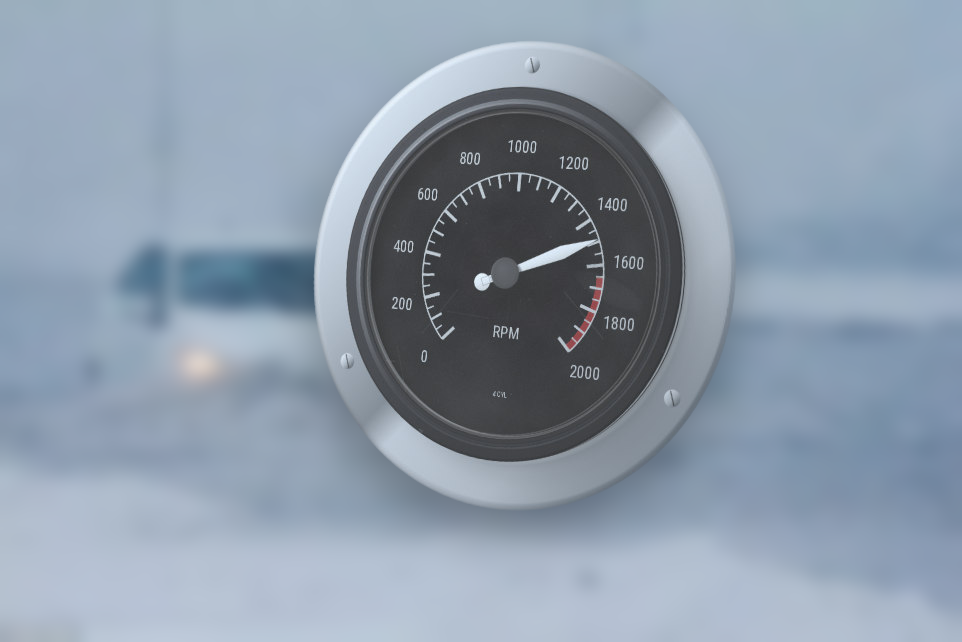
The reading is 1500 rpm
